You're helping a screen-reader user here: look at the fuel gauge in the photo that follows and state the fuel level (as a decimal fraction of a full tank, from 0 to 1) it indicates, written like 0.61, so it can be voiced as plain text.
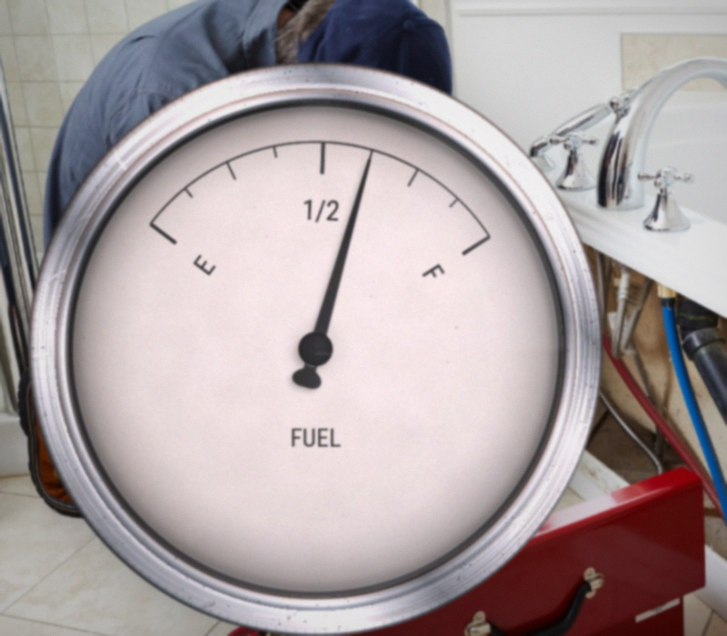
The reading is 0.625
